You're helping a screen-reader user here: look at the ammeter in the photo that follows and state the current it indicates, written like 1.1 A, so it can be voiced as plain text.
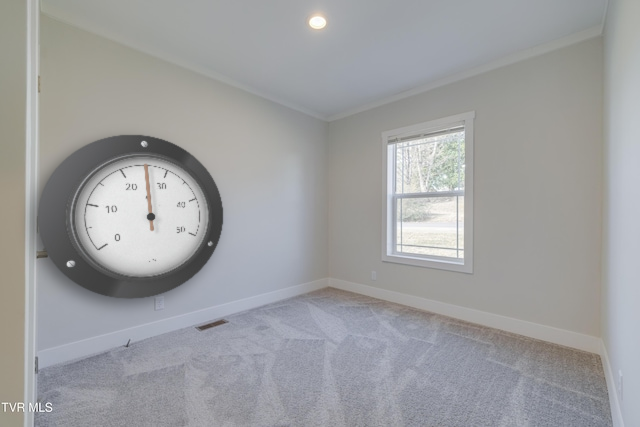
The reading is 25 A
